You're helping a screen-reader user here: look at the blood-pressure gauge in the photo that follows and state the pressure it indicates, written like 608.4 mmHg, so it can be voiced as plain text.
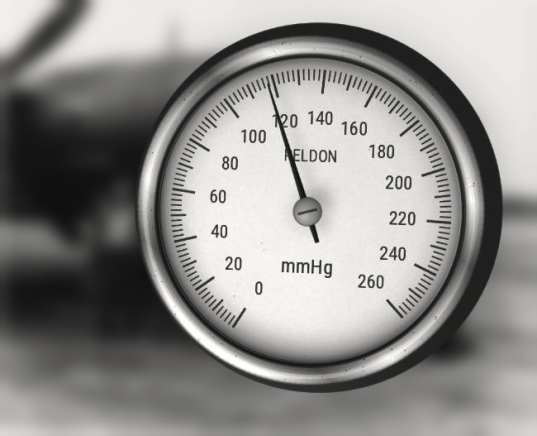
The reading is 118 mmHg
